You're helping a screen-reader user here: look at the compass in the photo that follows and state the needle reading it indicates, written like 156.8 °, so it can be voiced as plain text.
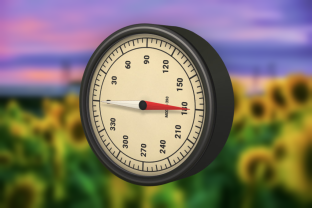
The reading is 180 °
